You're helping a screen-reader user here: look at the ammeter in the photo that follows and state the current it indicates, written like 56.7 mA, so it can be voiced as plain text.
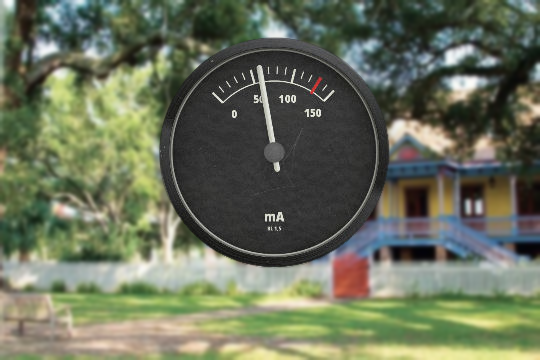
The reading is 60 mA
